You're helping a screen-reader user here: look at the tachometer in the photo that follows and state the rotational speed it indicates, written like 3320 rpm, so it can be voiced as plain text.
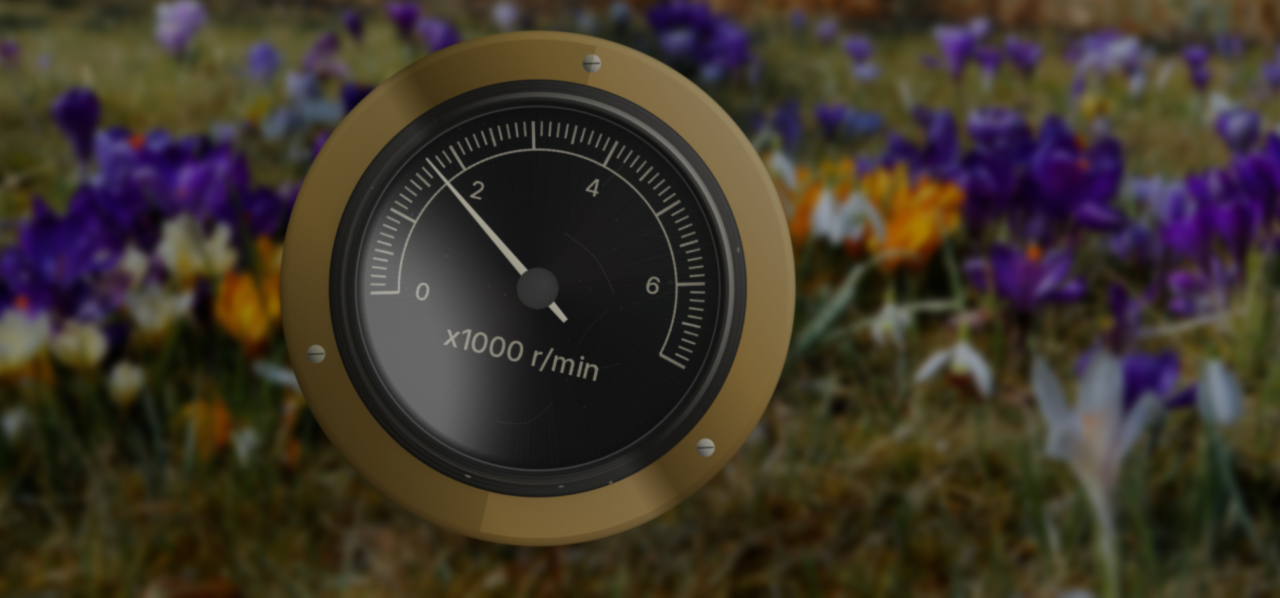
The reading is 1700 rpm
